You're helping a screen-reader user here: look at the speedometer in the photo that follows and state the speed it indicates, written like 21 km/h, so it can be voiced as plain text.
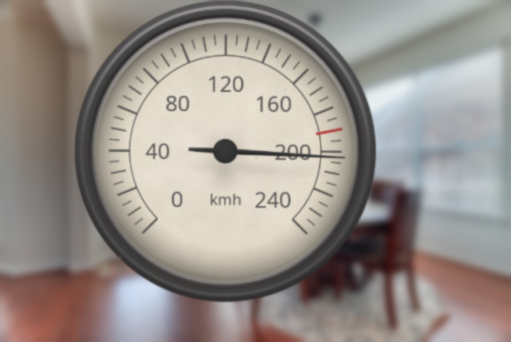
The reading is 202.5 km/h
